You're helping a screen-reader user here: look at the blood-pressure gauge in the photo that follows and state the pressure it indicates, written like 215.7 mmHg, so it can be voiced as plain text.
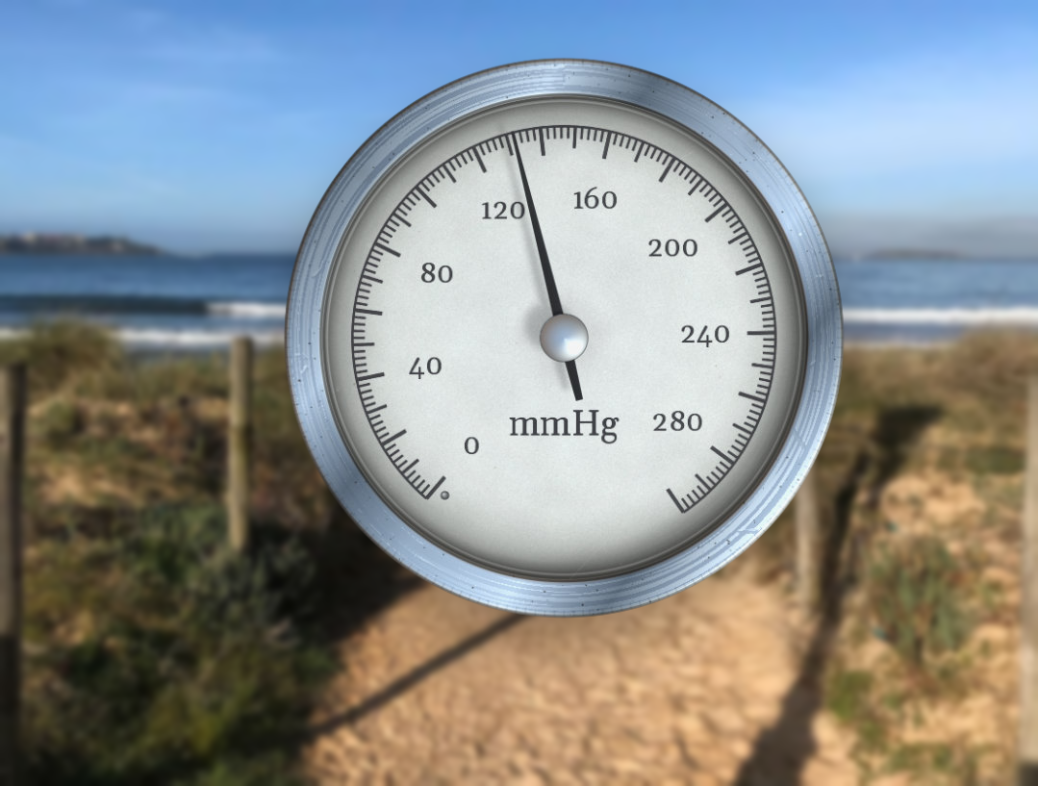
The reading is 132 mmHg
